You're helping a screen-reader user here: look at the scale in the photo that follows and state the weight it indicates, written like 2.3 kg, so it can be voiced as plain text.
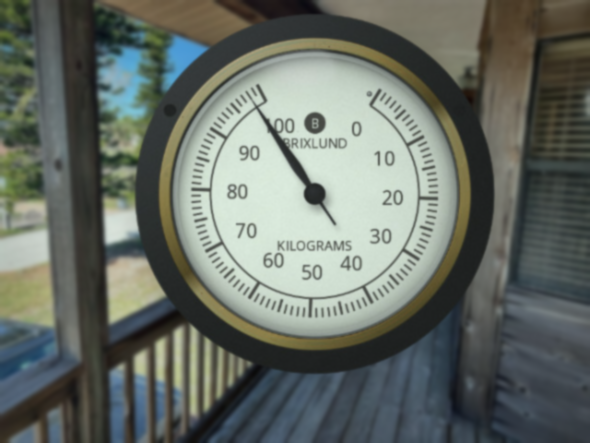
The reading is 98 kg
